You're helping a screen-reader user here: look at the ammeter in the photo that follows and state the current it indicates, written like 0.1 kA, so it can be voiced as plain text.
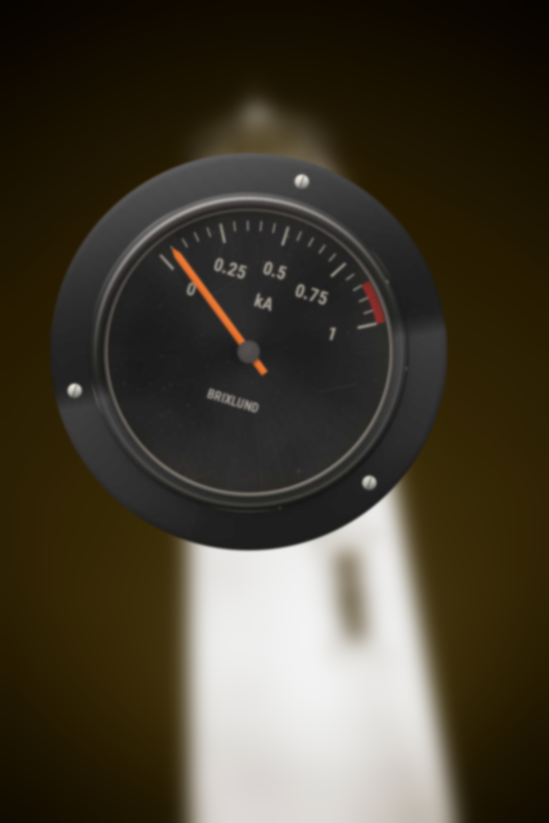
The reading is 0.05 kA
